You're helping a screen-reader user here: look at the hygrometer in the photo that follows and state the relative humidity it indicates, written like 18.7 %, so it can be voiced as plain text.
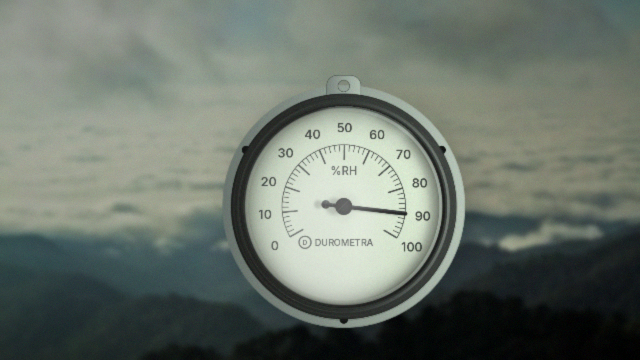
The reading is 90 %
